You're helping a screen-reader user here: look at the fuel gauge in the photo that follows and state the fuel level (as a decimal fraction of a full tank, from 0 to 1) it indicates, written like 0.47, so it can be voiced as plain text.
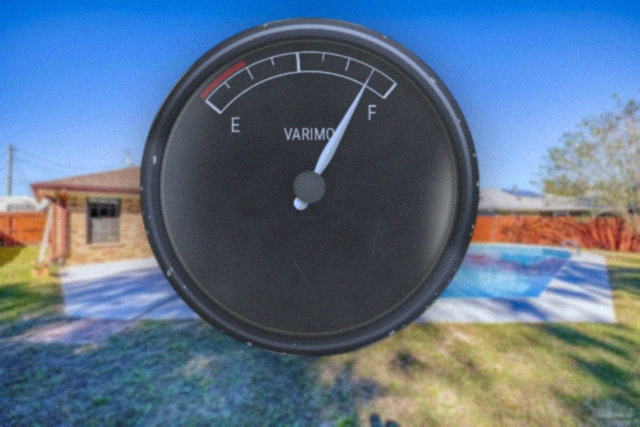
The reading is 0.875
